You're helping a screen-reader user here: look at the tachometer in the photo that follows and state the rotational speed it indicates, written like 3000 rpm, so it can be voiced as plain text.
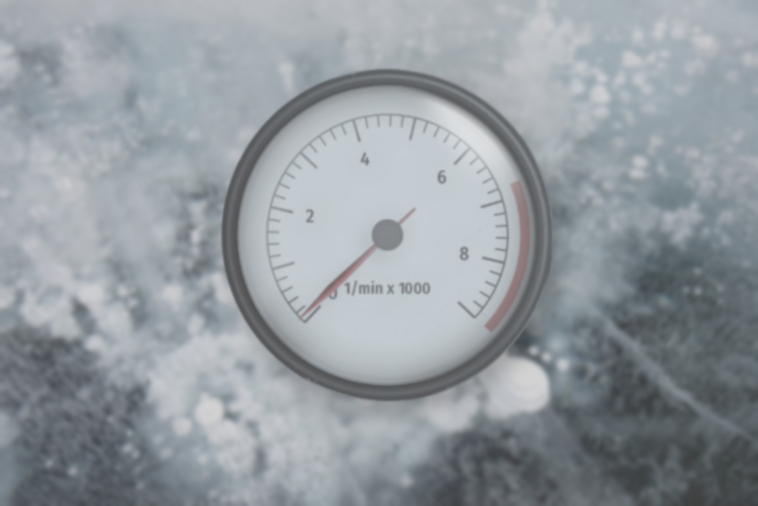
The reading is 100 rpm
